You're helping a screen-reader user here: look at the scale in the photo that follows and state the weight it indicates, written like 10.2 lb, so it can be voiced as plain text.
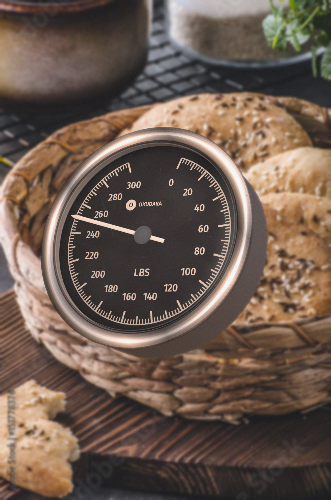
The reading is 250 lb
